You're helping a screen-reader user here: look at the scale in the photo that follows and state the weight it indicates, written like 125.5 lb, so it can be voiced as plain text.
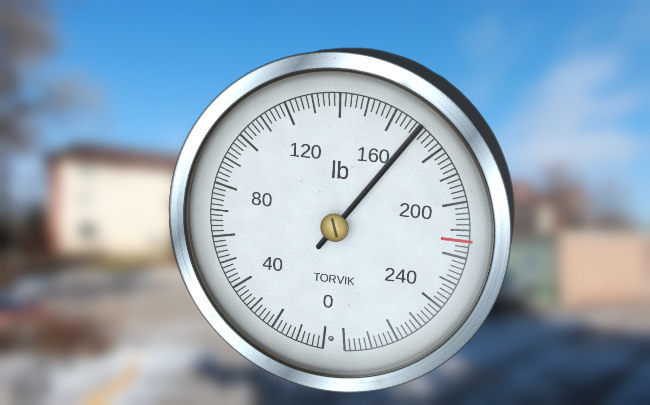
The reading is 170 lb
